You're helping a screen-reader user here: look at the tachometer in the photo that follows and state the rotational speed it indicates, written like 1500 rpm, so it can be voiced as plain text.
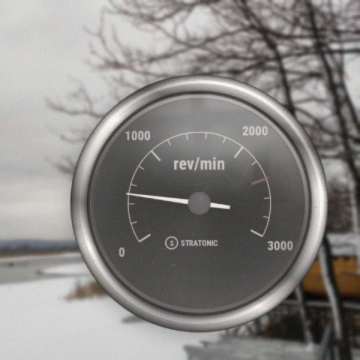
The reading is 500 rpm
